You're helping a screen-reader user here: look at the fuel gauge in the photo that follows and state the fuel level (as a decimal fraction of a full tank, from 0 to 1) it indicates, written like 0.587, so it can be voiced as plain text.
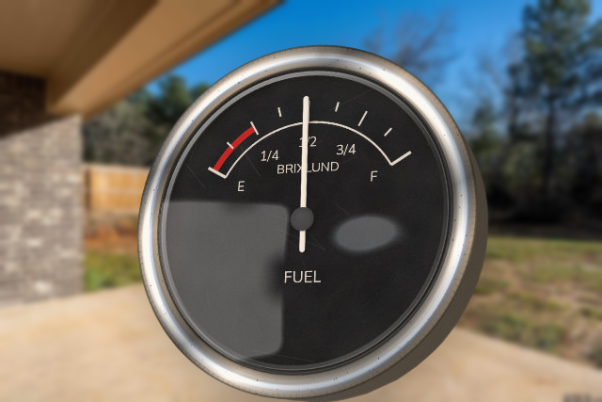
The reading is 0.5
